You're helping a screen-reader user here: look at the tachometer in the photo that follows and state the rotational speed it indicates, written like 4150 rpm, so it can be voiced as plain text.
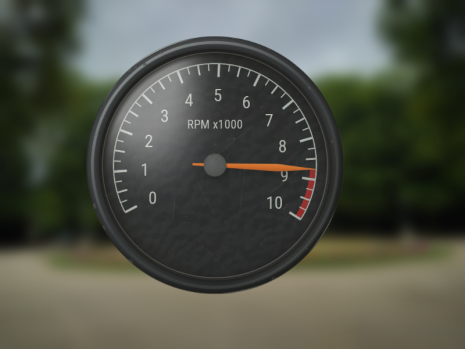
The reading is 8750 rpm
